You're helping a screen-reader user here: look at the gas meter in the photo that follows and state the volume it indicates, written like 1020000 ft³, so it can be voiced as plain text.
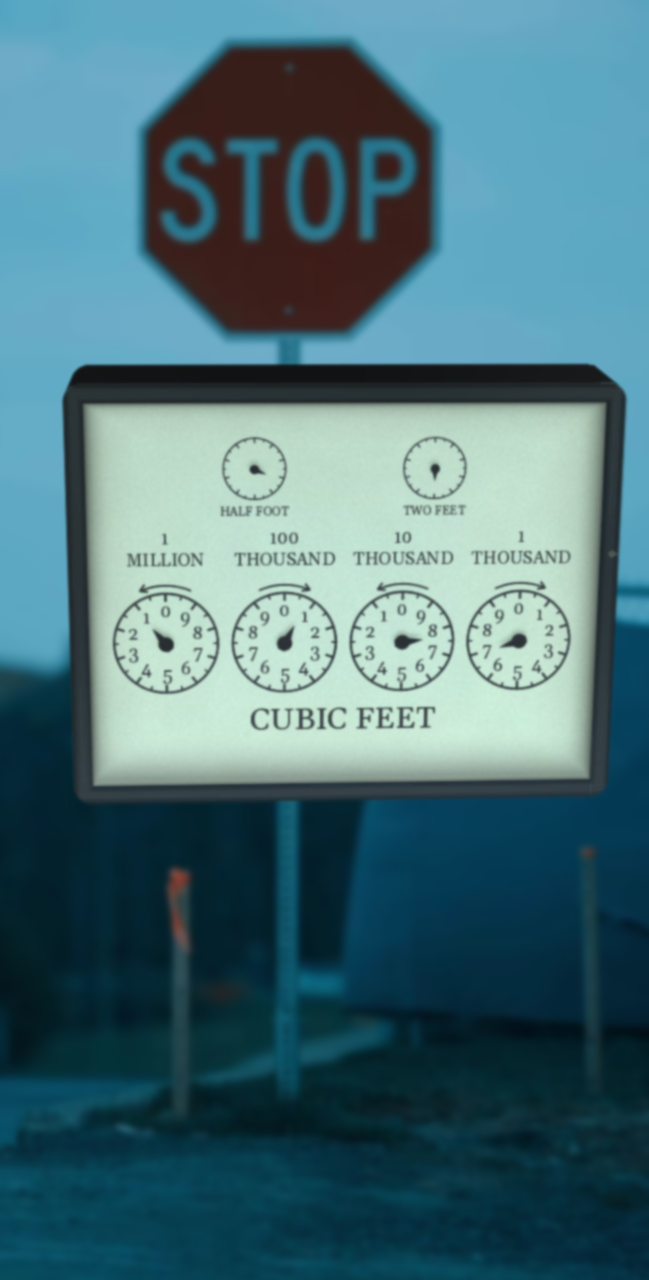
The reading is 107700 ft³
